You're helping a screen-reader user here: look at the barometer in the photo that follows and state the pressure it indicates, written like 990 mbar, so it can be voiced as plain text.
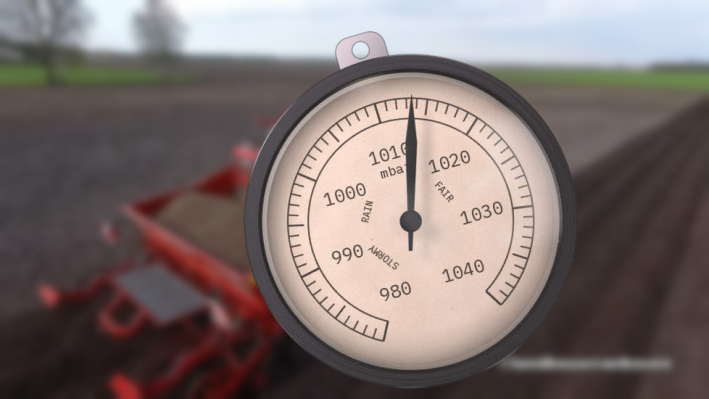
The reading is 1013.5 mbar
